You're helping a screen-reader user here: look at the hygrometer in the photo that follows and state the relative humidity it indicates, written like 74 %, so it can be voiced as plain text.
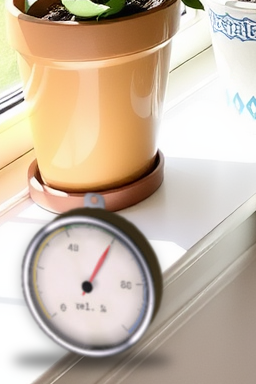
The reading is 60 %
